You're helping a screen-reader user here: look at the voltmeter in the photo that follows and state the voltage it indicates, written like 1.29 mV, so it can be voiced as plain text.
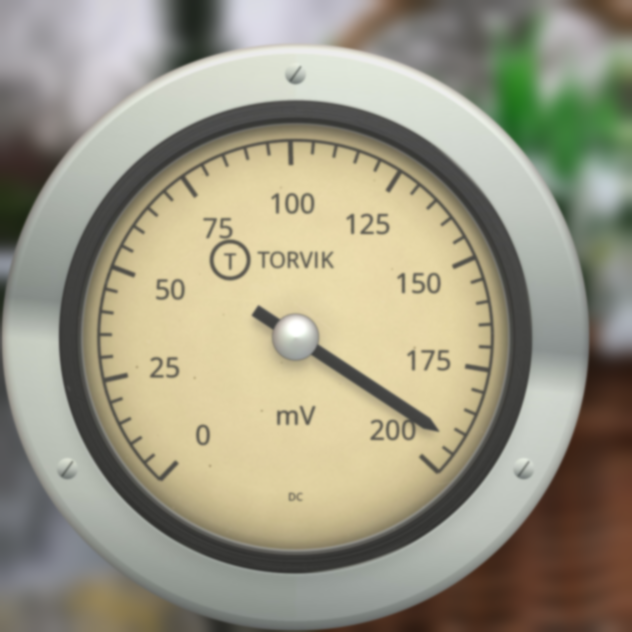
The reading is 192.5 mV
